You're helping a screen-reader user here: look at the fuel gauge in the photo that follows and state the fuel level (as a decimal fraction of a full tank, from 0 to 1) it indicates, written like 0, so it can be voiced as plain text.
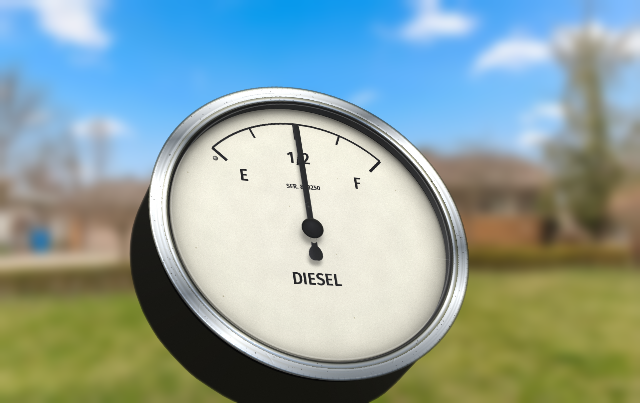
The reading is 0.5
